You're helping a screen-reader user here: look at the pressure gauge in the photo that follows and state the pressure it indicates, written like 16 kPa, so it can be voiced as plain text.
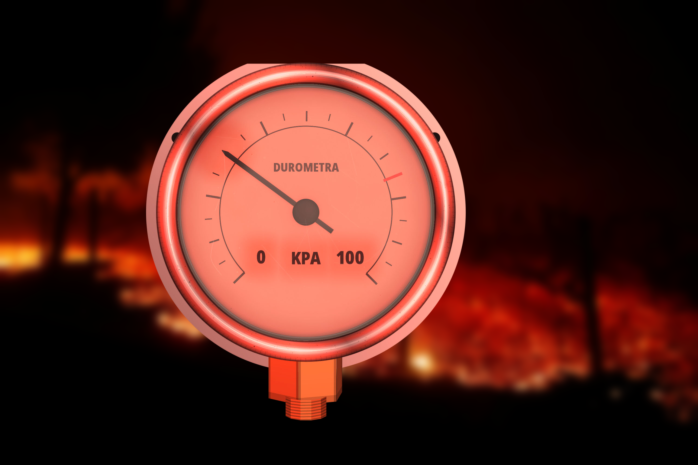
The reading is 30 kPa
